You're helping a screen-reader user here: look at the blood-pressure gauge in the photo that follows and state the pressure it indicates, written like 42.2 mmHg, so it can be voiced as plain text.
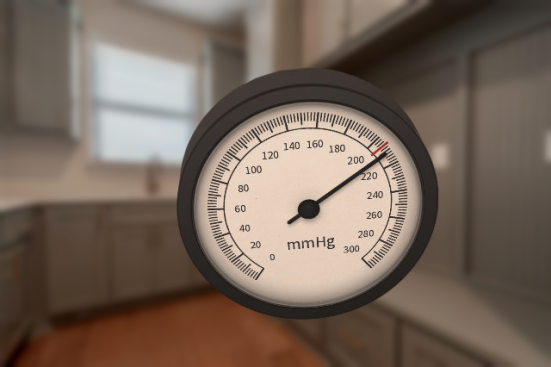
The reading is 210 mmHg
